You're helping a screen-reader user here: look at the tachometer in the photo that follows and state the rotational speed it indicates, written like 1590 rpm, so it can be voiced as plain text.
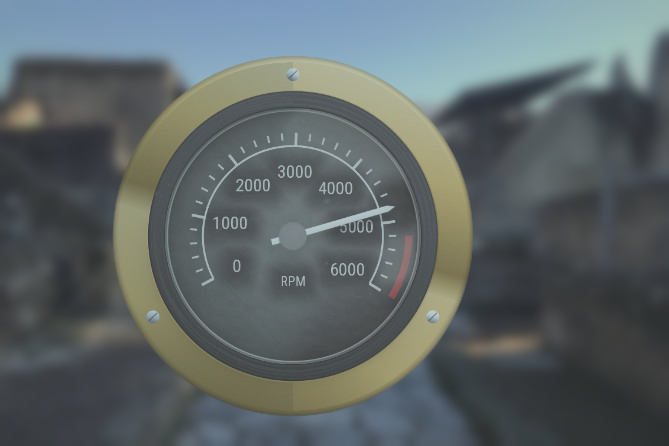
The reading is 4800 rpm
